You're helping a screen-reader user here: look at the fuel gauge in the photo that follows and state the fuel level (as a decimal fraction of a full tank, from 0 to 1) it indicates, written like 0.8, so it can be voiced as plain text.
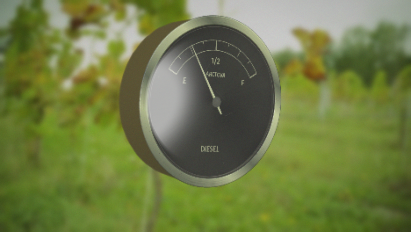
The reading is 0.25
